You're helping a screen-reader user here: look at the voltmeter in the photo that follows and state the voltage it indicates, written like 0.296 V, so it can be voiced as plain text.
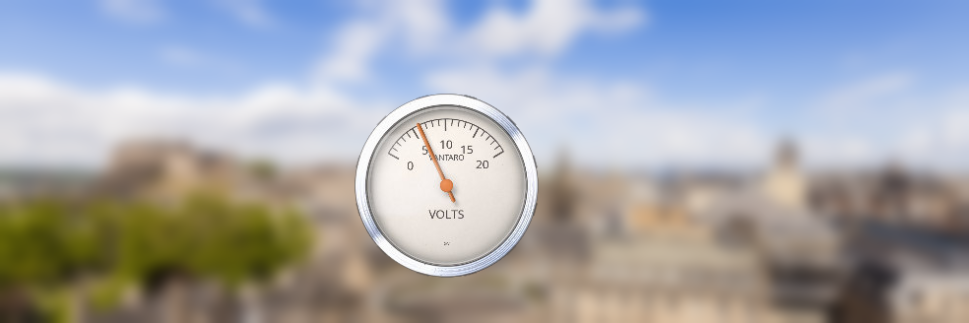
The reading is 6 V
